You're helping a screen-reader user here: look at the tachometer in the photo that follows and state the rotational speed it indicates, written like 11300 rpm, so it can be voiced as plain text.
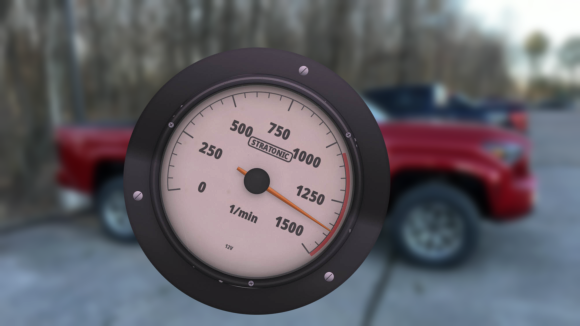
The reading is 1375 rpm
